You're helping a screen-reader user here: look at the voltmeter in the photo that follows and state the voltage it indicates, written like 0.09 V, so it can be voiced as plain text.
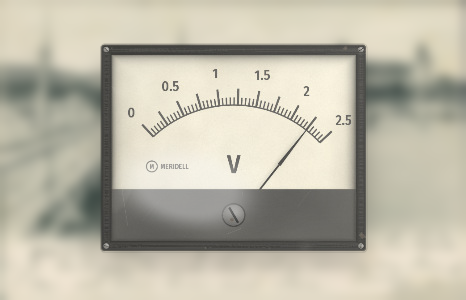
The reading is 2.25 V
